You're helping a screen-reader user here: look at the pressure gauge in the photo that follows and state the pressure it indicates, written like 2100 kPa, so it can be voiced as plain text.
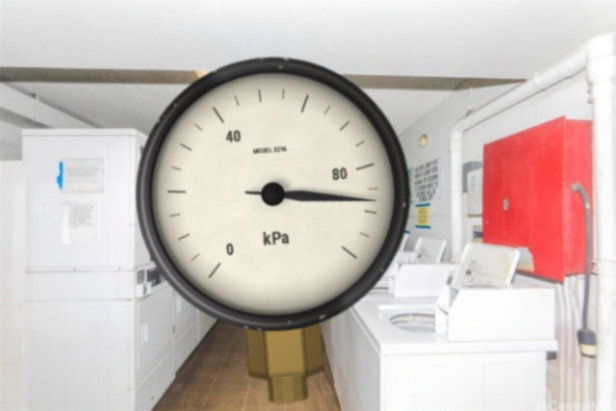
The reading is 87.5 kPa
